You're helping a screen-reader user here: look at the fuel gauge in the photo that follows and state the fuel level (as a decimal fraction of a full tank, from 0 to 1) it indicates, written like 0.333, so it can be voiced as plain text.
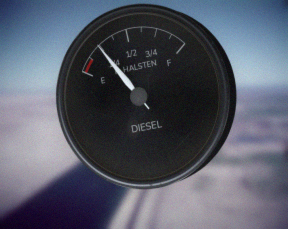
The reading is 0.25
